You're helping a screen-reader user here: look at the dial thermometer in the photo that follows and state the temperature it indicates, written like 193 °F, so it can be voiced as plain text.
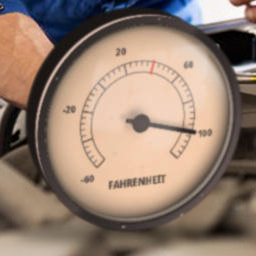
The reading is 100 °F
